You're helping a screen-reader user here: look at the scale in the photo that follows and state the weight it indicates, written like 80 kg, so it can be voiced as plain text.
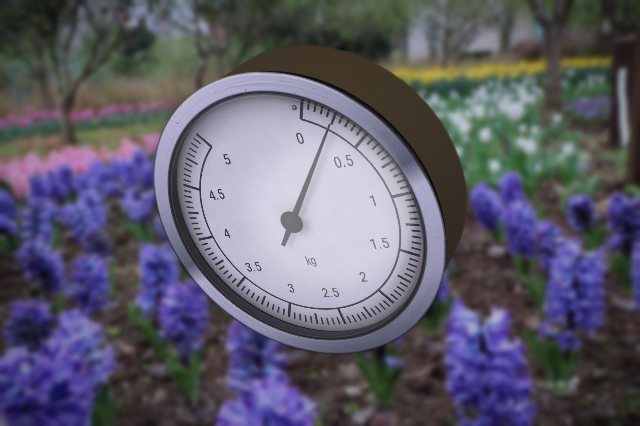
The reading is 0.25 kg
